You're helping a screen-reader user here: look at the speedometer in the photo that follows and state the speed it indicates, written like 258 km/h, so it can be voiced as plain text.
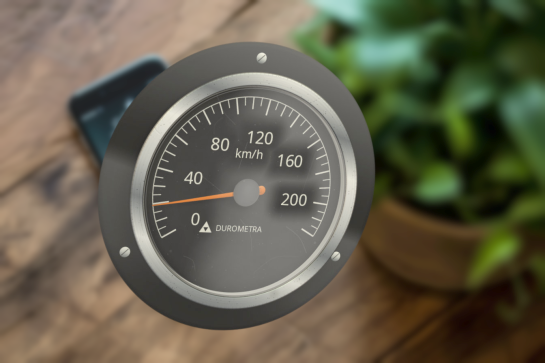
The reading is 20 km/h
